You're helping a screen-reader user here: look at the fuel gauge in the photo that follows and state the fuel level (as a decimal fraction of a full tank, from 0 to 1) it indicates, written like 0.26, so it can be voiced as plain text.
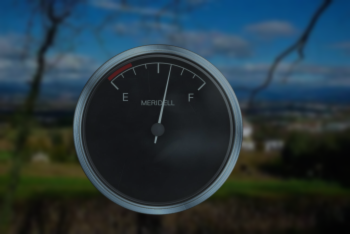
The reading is 0.625
